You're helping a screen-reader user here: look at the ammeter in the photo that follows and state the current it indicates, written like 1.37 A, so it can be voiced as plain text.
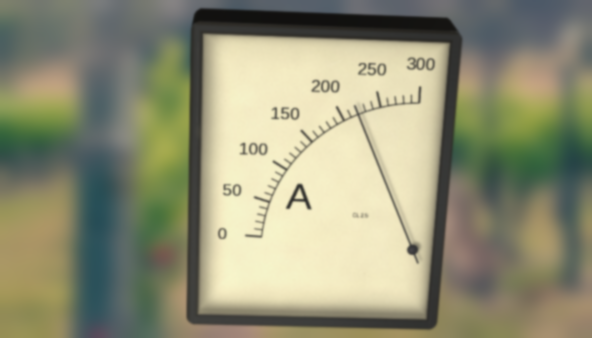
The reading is 220 A
